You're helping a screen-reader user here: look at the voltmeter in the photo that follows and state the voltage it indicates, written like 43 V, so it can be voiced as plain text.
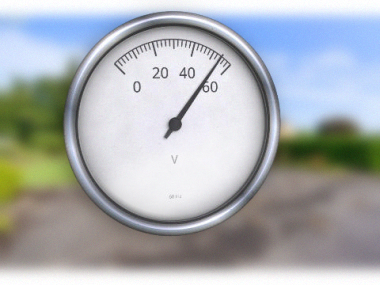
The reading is 54 V
